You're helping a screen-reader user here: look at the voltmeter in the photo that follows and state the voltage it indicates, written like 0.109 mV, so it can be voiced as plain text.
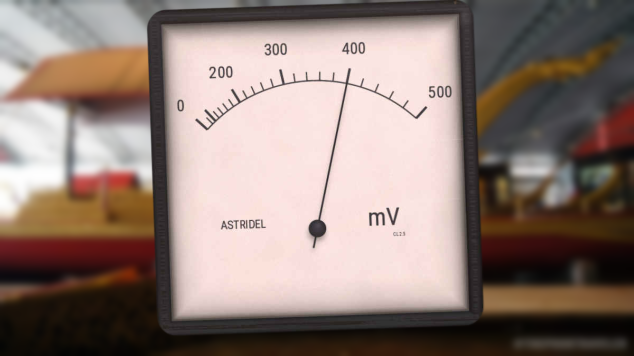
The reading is 400 mV
